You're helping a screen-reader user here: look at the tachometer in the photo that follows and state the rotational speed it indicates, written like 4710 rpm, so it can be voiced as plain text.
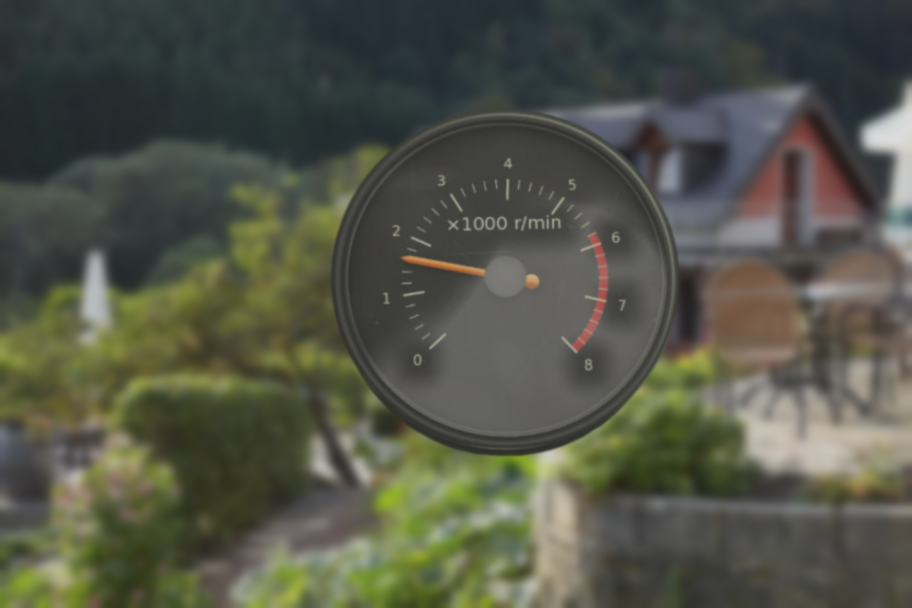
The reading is 1600 rpm
